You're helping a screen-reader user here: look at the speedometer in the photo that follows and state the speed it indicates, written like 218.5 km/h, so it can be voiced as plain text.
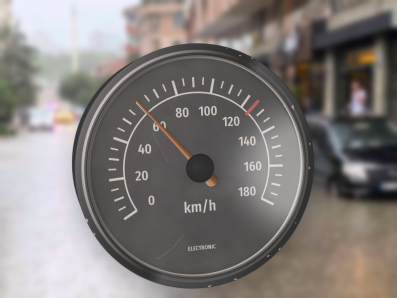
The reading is 60 km/h
